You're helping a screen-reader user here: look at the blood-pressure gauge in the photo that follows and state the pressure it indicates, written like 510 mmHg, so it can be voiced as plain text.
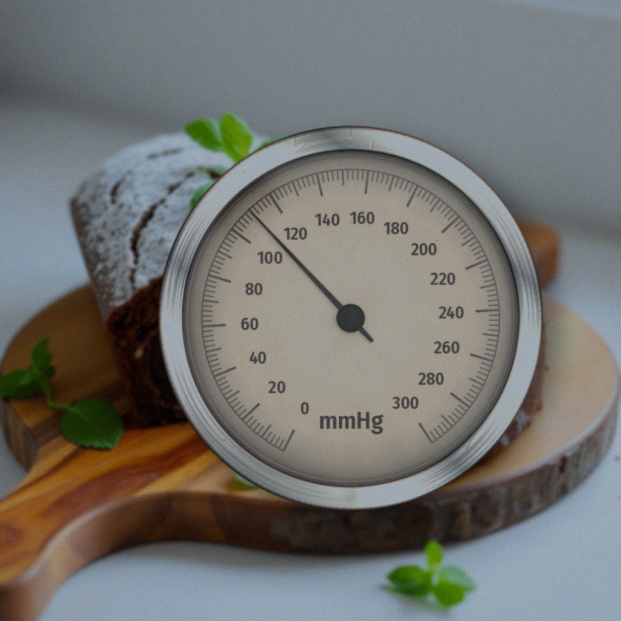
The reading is 110 mmHg
